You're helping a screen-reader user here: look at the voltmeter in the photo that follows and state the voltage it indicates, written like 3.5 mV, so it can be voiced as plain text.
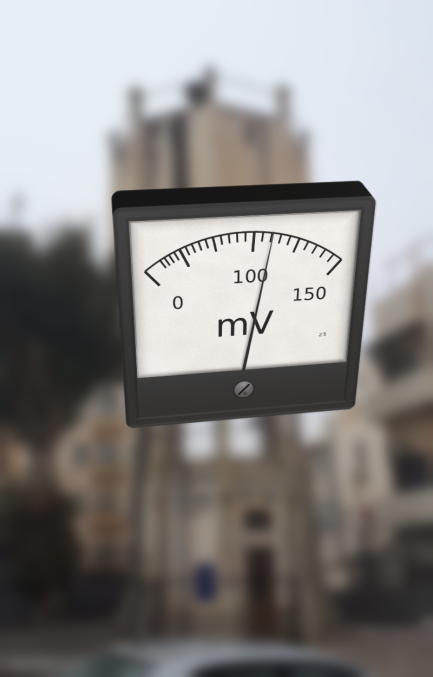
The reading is 110 mV
